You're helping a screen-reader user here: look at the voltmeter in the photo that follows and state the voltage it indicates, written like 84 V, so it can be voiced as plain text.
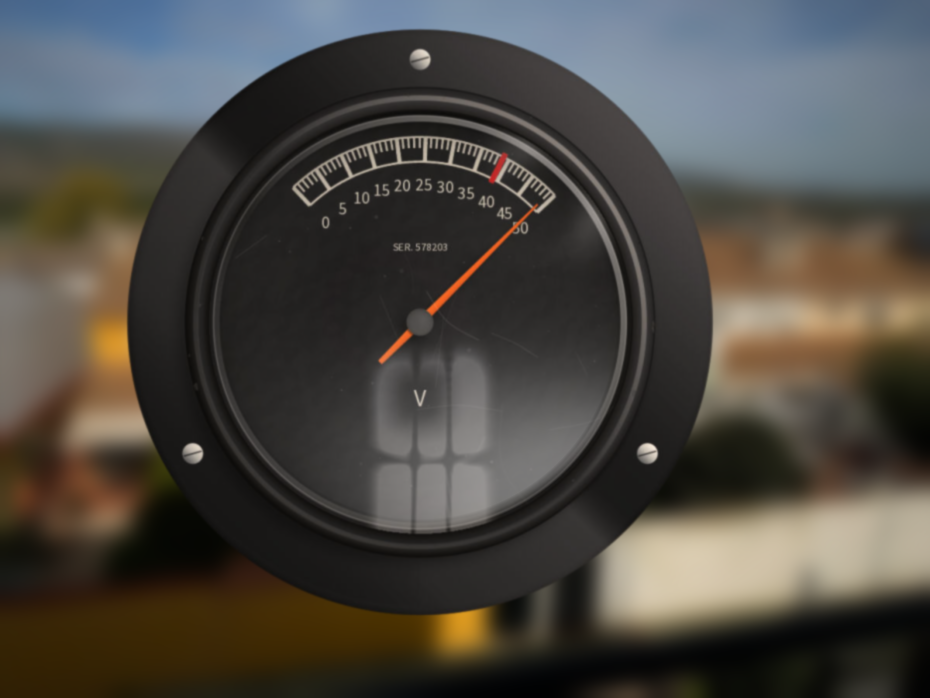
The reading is 49 V
